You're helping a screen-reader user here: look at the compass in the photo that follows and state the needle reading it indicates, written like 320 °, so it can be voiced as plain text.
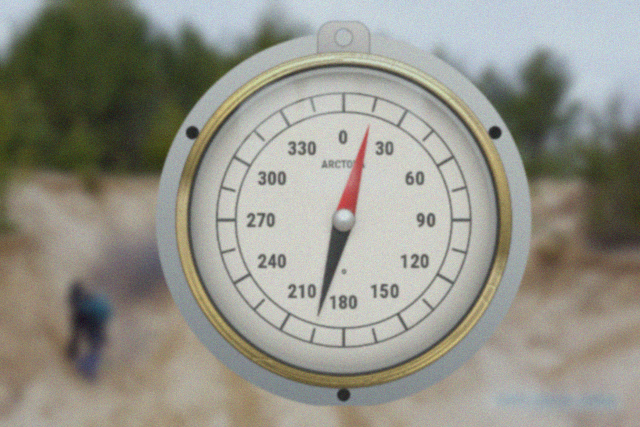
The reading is 15 °
